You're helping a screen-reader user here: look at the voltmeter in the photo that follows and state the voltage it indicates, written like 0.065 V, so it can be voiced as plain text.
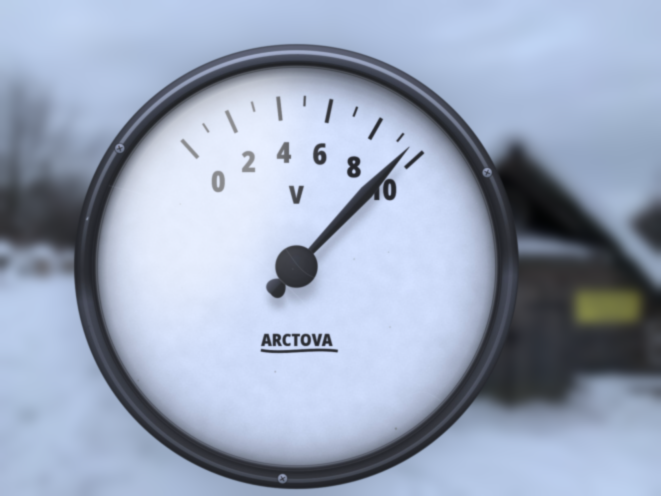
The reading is 9.5 V
